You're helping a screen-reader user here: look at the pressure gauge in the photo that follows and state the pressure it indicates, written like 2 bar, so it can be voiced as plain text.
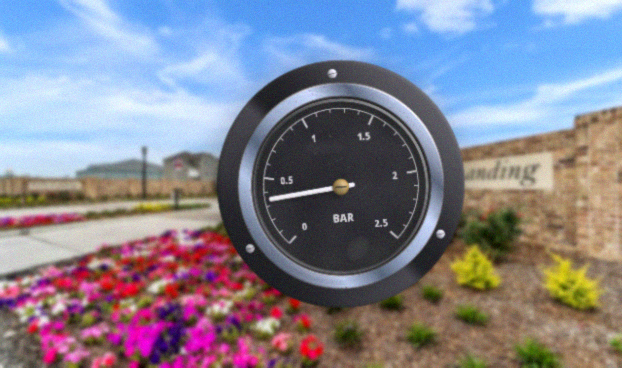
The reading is 0.35 bar
